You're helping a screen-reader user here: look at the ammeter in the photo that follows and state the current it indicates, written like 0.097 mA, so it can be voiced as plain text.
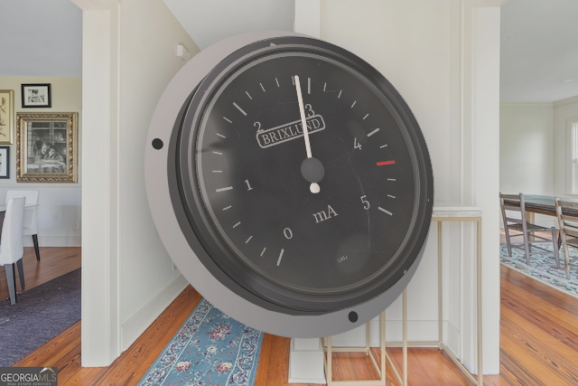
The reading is 2.8 mA
